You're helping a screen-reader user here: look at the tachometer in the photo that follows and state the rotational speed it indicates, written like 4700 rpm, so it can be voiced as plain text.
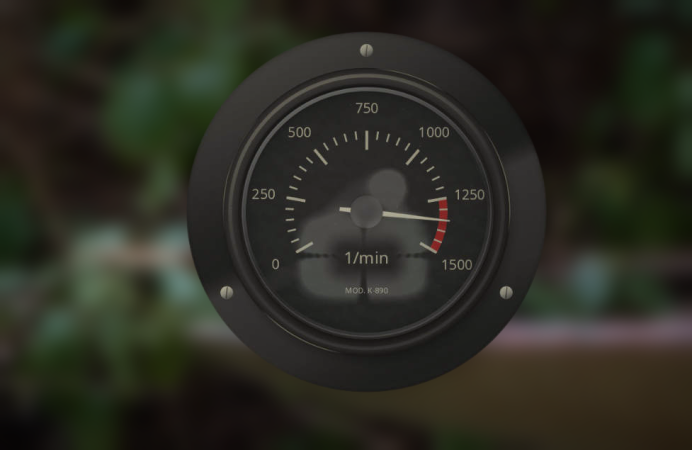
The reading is 1350 rpm
